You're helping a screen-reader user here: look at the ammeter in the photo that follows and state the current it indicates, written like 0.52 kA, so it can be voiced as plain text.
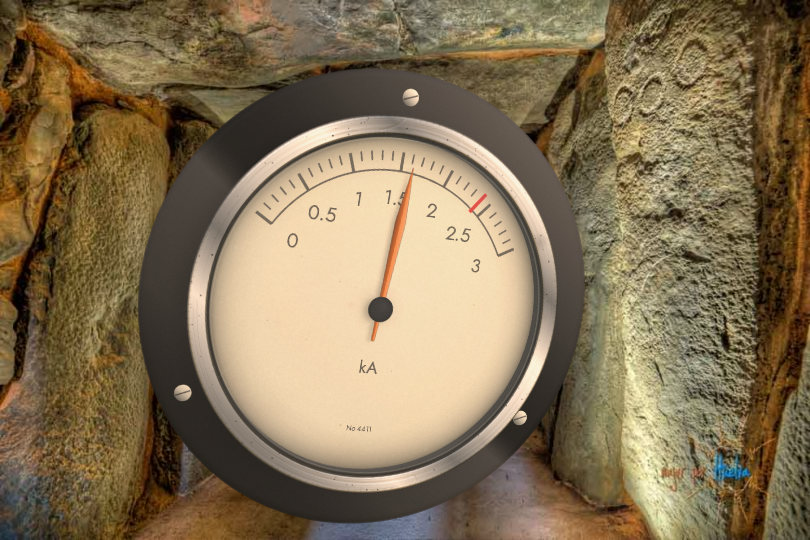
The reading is 1.6 kA
